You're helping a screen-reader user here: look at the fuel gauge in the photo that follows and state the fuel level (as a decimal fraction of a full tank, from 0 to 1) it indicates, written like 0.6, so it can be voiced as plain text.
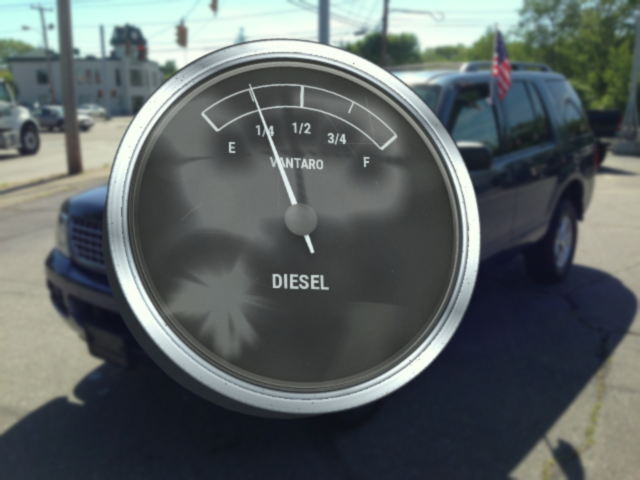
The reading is 0.25
